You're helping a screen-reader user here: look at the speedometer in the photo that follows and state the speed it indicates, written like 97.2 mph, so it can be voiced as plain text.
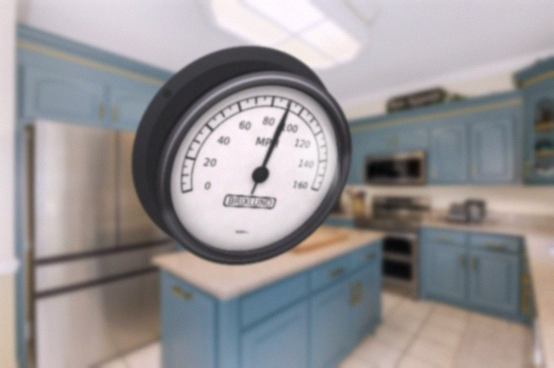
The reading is 90 mph
